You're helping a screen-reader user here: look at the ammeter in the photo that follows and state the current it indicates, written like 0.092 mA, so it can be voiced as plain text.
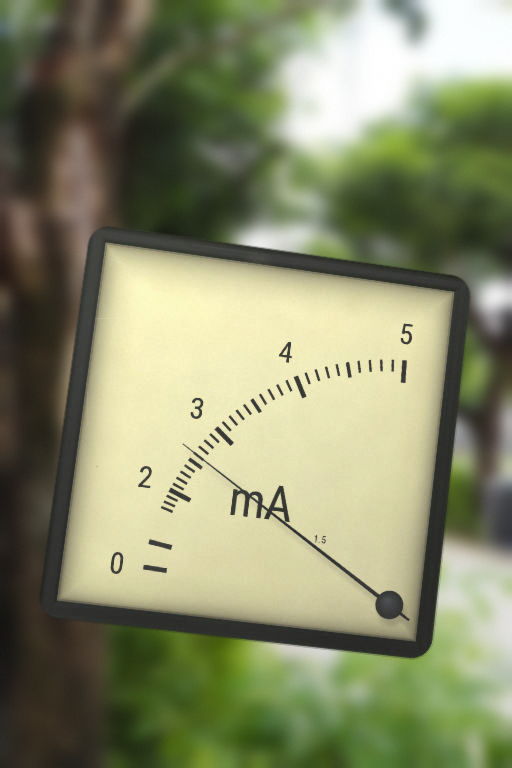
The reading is 2.6 mA
